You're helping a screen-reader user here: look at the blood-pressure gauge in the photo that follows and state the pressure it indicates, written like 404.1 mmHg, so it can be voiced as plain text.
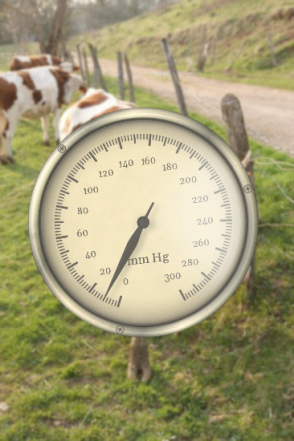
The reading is 10 mmHg
